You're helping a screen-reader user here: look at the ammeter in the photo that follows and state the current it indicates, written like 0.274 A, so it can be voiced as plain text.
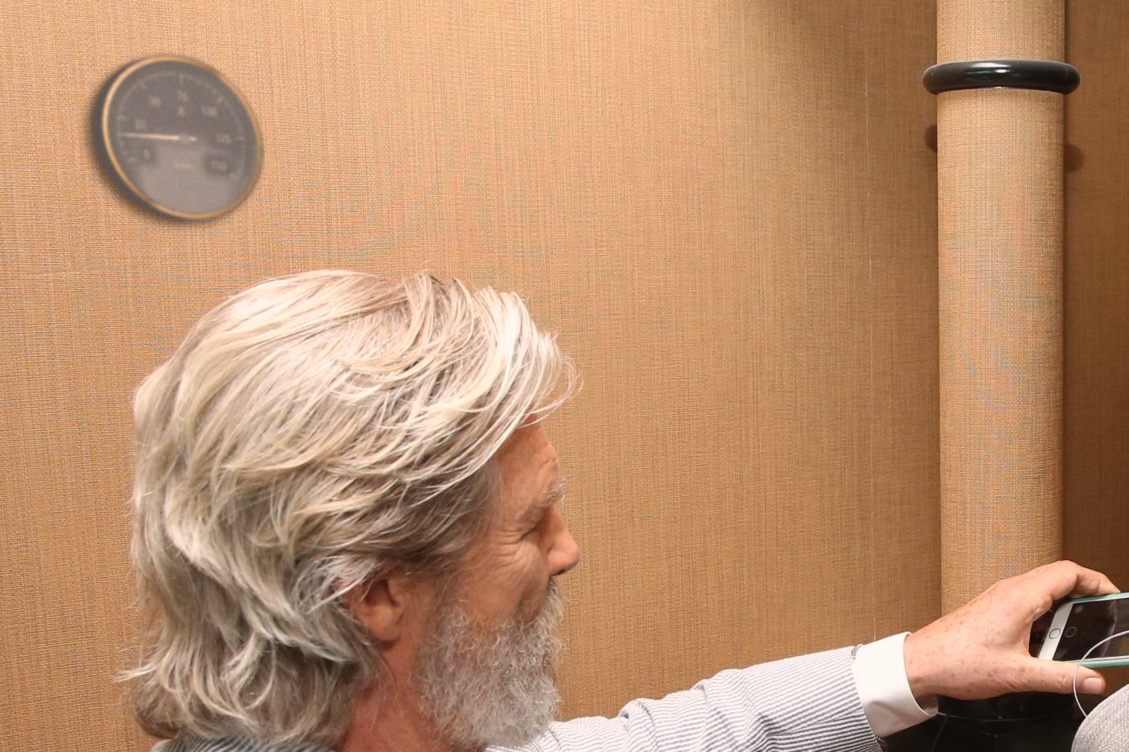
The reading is 15 A
